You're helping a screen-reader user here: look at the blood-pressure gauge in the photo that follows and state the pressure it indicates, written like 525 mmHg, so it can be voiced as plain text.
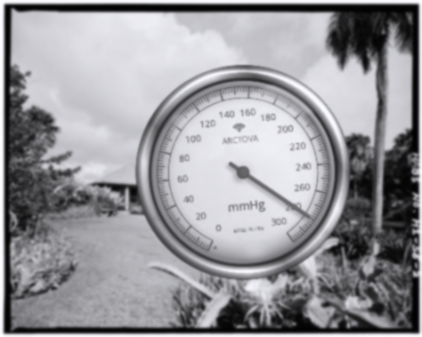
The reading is 280 mmHg
